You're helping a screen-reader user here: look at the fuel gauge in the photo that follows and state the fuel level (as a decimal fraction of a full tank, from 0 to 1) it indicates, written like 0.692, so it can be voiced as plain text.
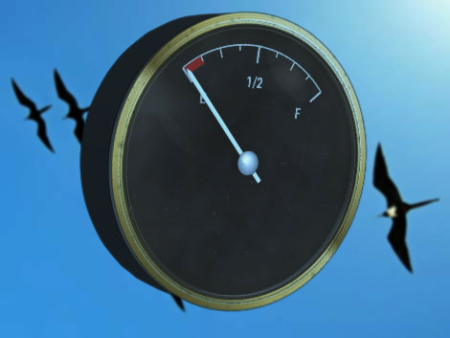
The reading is 0
